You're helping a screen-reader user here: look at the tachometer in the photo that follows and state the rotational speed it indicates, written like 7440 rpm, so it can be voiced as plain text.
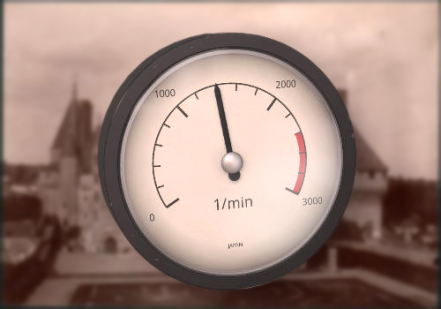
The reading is 1400 rpm
